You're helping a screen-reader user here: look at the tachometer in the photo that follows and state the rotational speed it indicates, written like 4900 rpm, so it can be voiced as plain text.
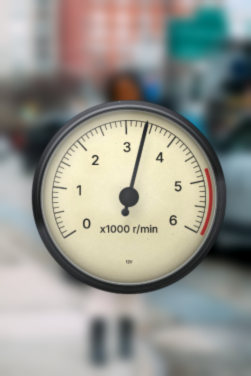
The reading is 3400 rpm
